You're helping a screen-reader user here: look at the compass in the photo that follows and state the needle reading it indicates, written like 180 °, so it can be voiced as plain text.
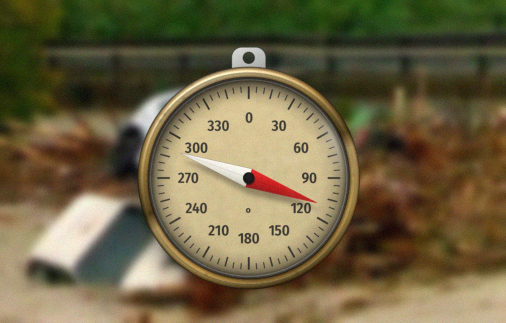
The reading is 110 °
